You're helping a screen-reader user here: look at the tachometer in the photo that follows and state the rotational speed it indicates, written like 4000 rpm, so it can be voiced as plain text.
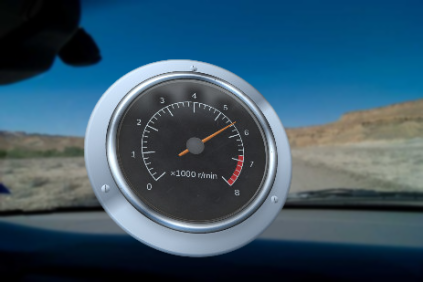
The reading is 5600 rpm
